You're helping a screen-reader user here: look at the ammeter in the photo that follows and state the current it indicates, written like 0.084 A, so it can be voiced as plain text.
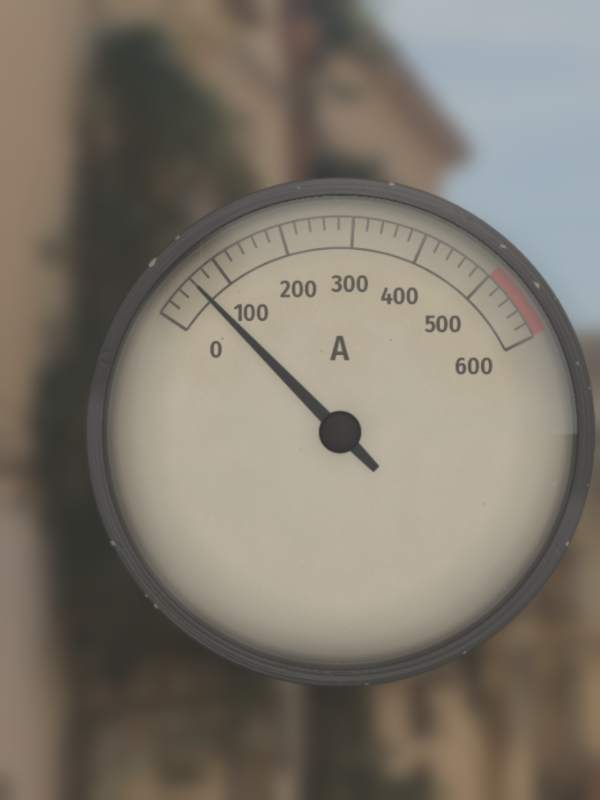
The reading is 60 A
